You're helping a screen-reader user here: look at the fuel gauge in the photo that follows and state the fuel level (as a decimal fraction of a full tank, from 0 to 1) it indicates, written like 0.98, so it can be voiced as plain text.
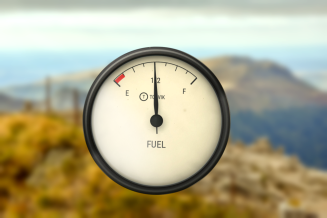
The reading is 0.5
